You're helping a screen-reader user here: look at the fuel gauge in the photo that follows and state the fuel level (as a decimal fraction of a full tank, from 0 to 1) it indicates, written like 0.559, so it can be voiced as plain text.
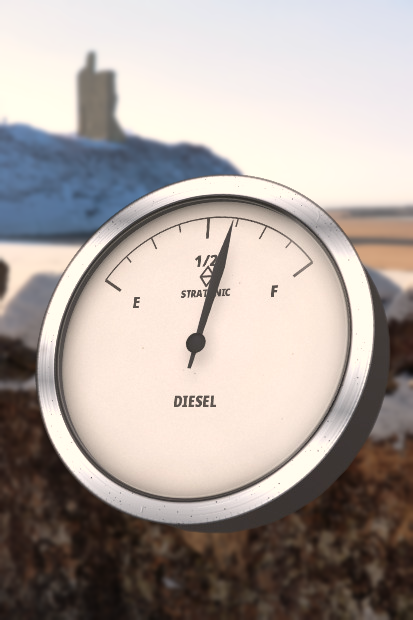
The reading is 0.625
